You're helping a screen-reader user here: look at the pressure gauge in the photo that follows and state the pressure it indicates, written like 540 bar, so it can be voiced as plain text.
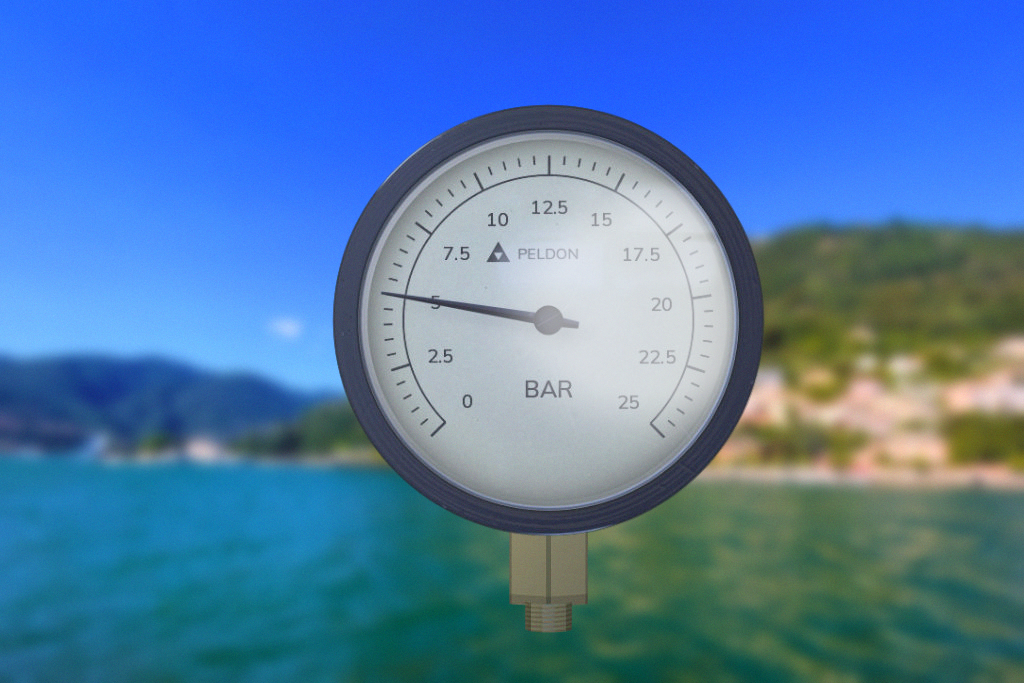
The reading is 5 bar
